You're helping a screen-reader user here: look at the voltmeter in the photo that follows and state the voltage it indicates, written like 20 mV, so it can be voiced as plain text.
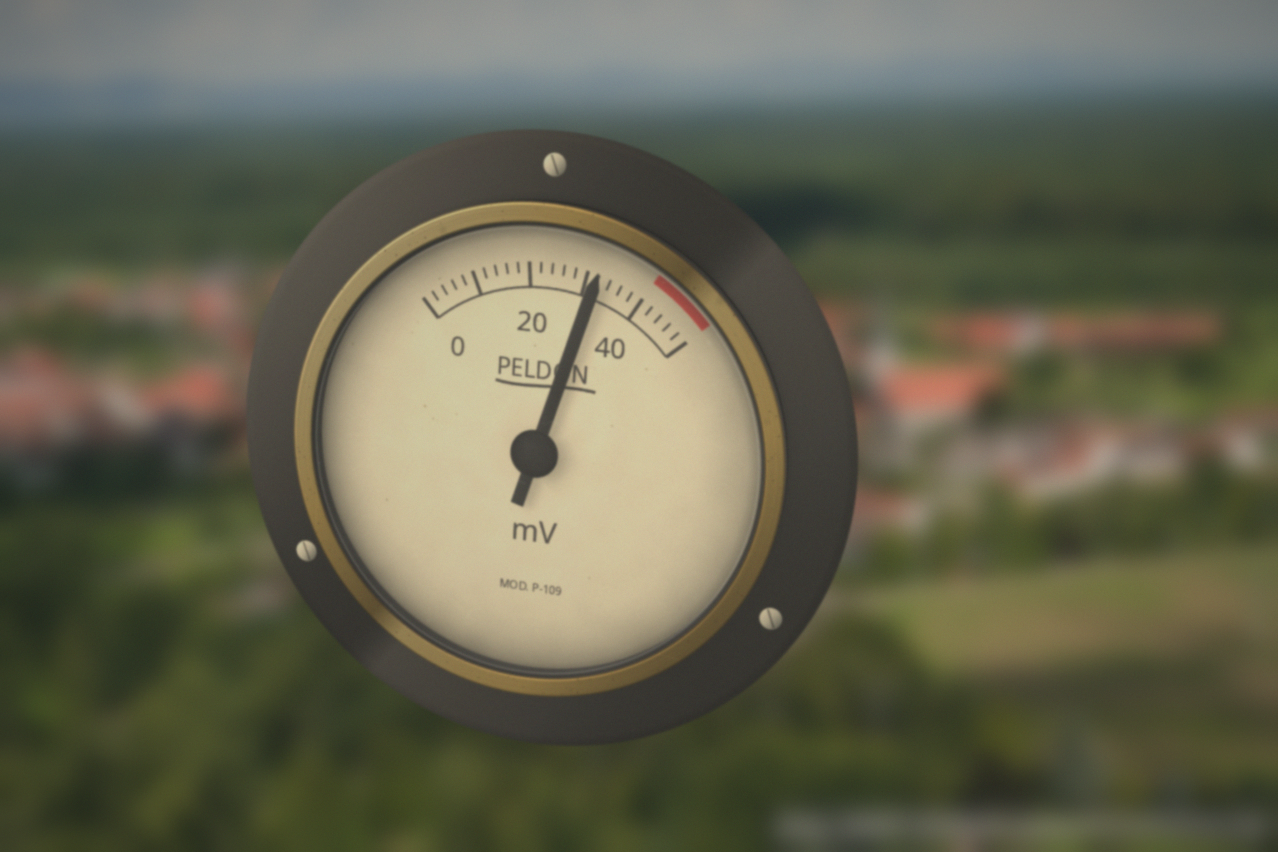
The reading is 32 mV
